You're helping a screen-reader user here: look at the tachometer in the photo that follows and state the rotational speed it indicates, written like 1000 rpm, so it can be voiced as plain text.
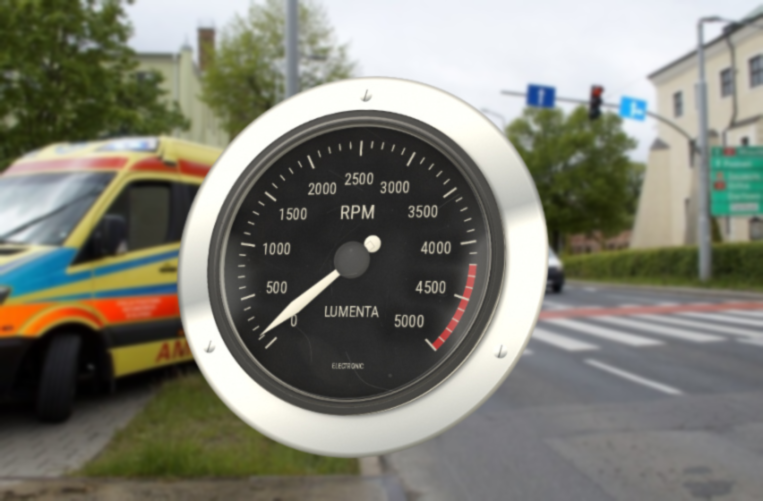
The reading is 100 rpm
